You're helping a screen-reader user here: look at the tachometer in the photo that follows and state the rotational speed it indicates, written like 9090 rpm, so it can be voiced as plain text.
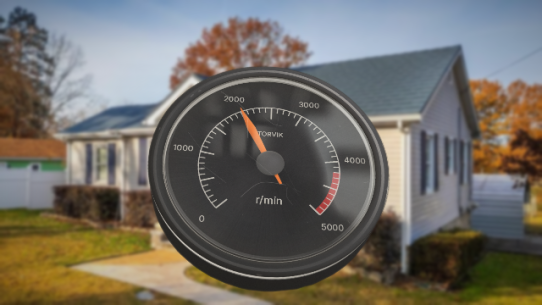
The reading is 2000 rpm
